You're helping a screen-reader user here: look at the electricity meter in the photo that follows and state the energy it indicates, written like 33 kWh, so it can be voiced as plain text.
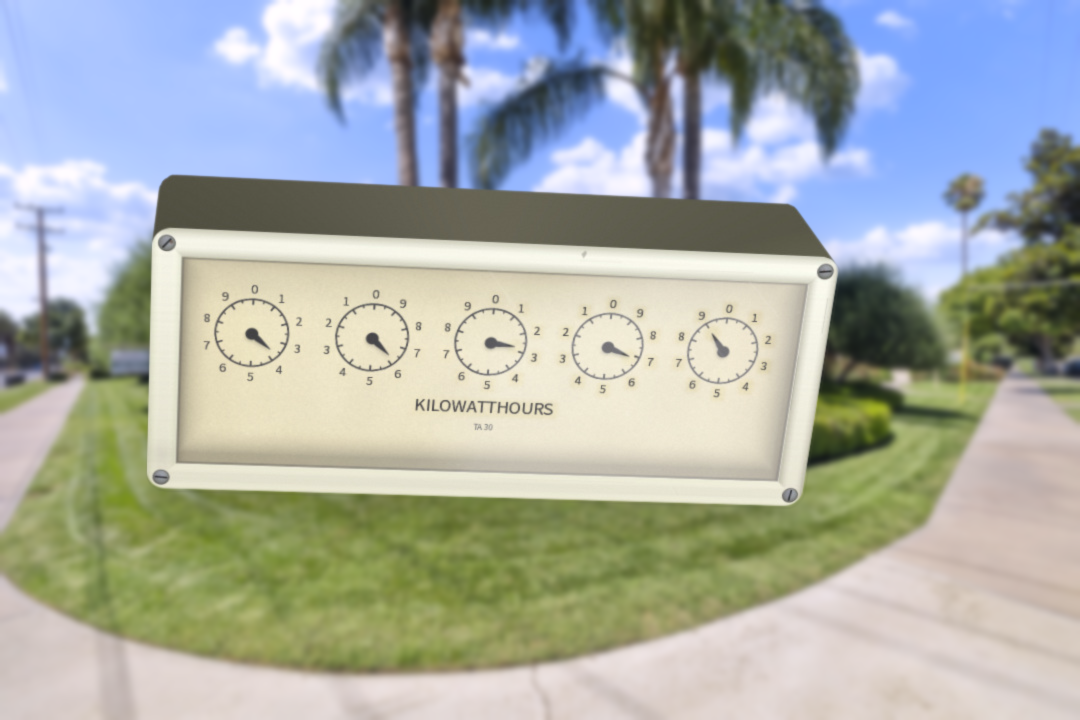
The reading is 36269 kWh
